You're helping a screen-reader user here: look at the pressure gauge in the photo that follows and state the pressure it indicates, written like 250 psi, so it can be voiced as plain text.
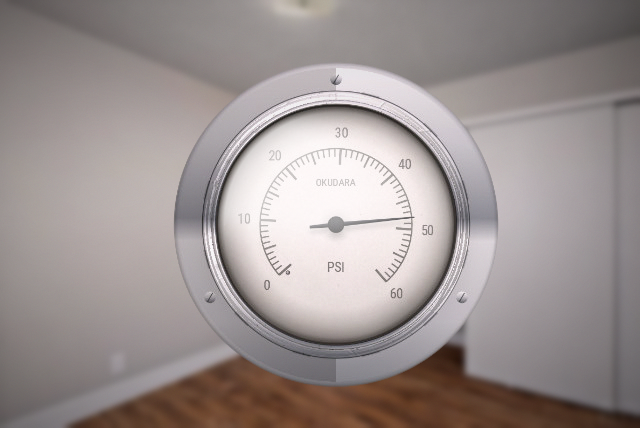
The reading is 48 psi
